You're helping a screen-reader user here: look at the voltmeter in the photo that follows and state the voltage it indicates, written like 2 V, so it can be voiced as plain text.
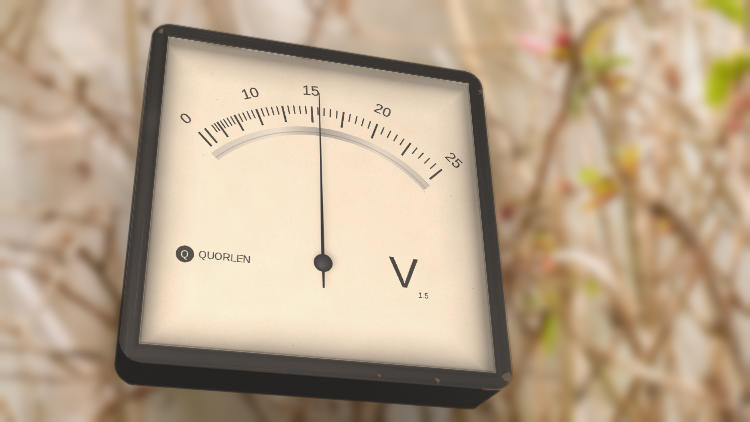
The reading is 15.5 V
